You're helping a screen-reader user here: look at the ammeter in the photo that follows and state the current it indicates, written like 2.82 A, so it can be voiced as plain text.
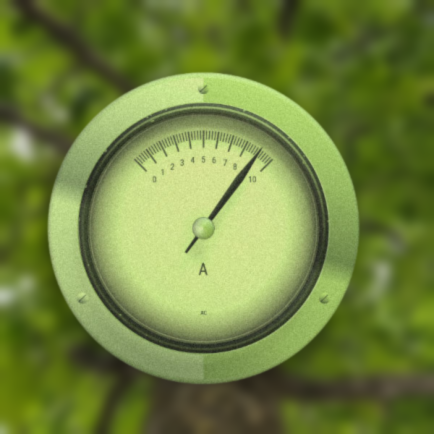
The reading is 9 A
